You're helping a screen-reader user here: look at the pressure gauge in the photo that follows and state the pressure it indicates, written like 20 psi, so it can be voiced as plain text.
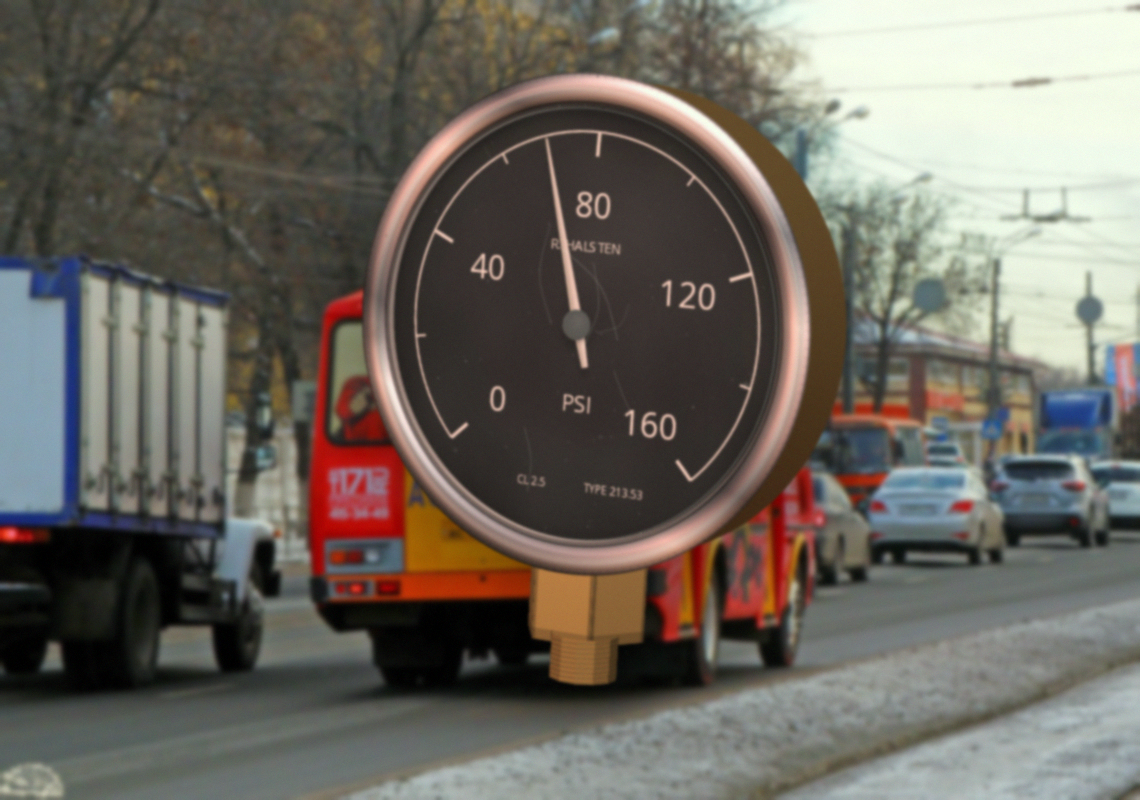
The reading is 70 psi
